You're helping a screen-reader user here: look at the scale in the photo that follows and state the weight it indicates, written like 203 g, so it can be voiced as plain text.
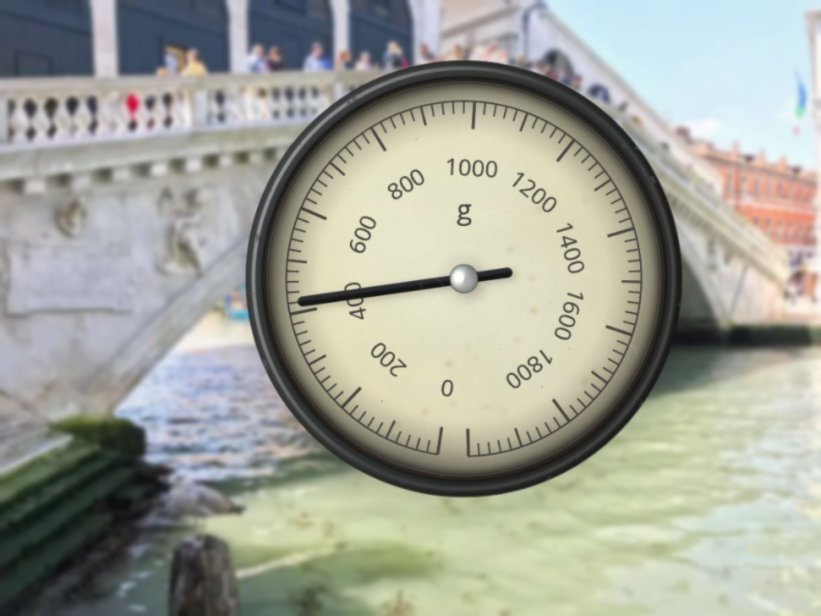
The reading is 420 g
